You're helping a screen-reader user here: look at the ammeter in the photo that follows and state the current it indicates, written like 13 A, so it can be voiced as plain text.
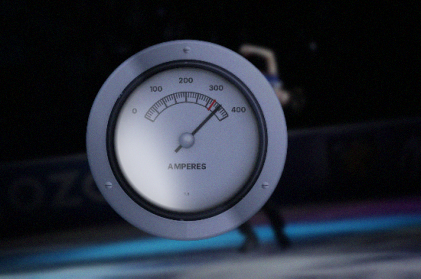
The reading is 350 A
